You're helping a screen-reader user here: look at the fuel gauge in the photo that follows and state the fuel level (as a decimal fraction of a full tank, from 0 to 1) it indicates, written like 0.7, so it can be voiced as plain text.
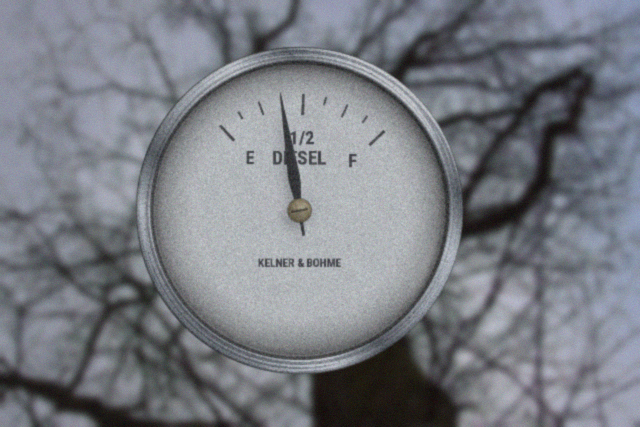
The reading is 0.375
